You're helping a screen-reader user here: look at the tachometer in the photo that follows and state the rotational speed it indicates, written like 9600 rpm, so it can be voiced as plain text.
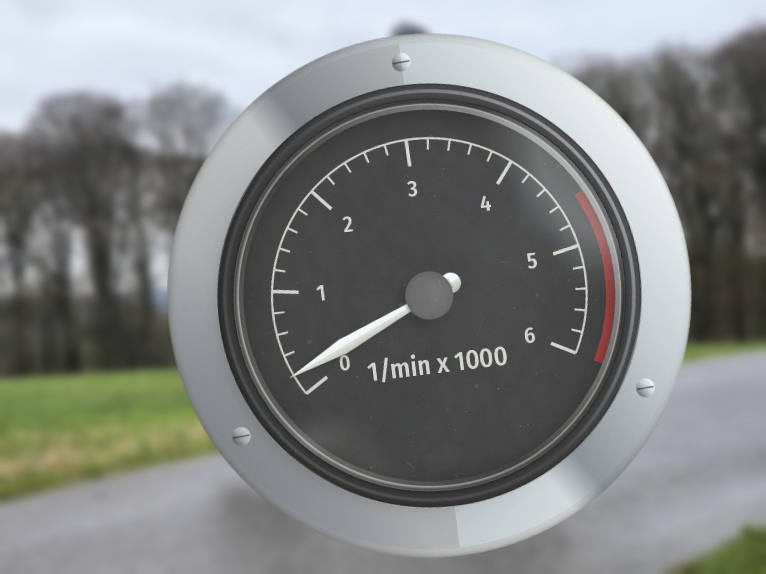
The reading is 200 rpm
